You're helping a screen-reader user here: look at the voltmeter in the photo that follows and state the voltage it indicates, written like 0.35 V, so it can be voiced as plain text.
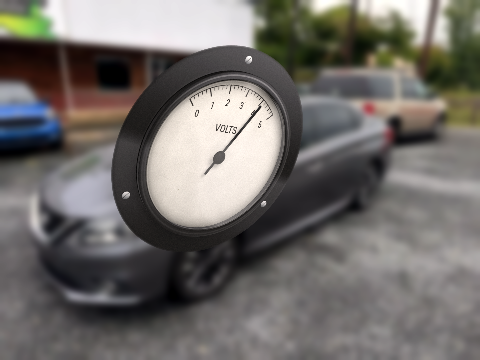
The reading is 4 V
